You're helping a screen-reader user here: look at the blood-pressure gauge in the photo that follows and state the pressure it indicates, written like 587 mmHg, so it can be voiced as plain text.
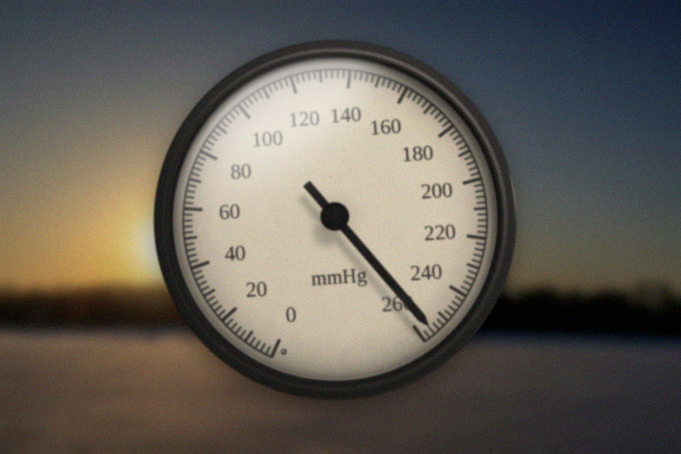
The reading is 256 mmHg
